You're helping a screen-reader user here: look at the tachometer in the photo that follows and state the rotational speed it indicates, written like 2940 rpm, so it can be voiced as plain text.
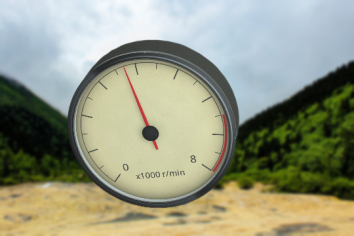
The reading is 3750 rpm
